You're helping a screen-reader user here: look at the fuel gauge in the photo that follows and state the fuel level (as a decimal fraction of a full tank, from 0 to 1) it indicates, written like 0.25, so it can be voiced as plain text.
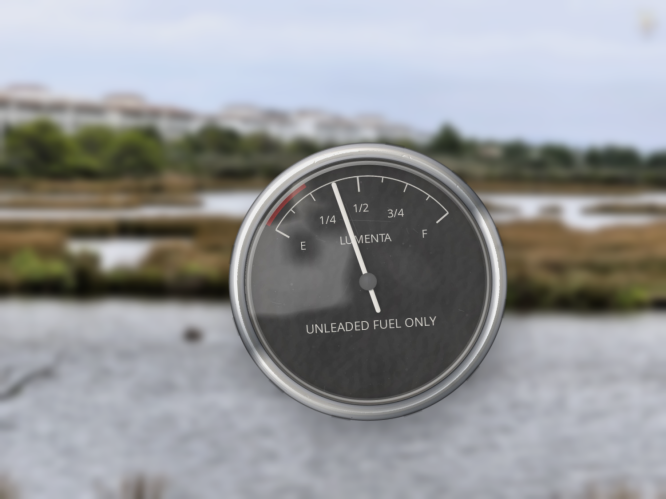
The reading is 0.375
